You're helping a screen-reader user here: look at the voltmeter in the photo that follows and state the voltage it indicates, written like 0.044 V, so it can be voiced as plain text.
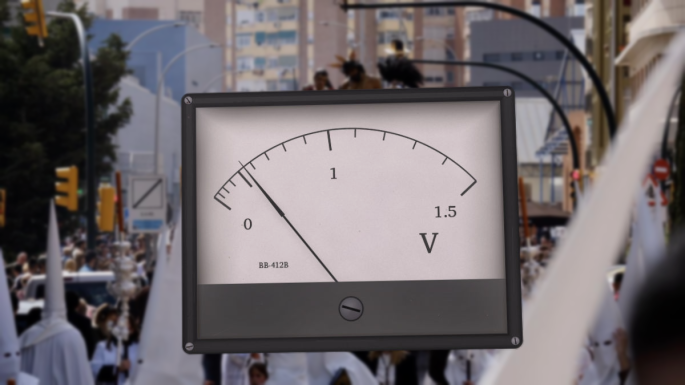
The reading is 0.55 V
